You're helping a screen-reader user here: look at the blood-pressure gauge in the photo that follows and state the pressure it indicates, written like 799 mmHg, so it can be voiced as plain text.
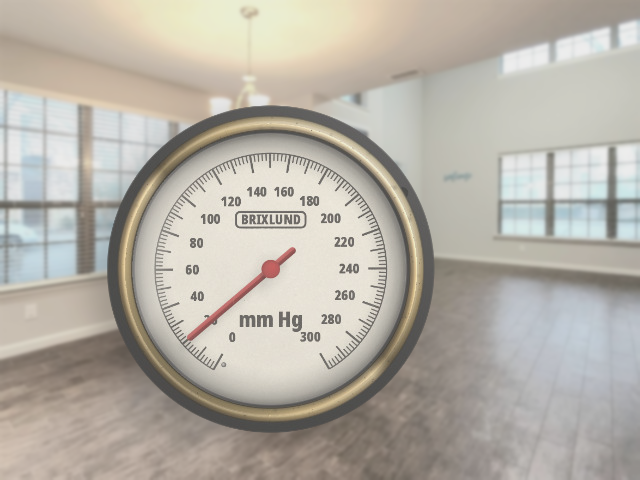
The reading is 20 mmHg
